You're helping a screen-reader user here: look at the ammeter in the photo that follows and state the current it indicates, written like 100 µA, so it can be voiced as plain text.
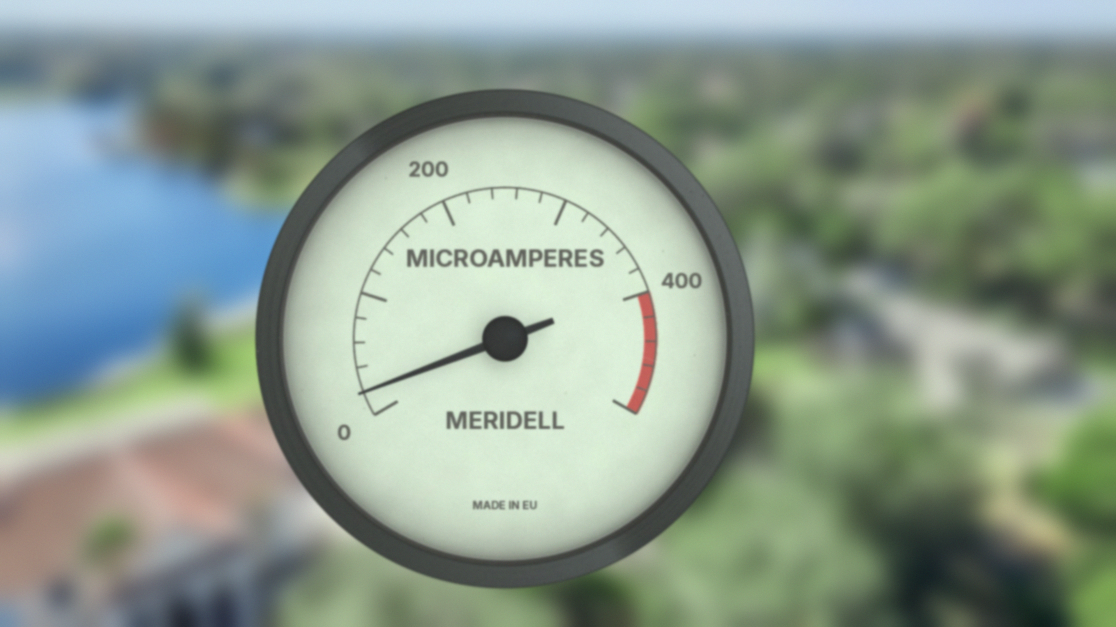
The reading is 20 µA
